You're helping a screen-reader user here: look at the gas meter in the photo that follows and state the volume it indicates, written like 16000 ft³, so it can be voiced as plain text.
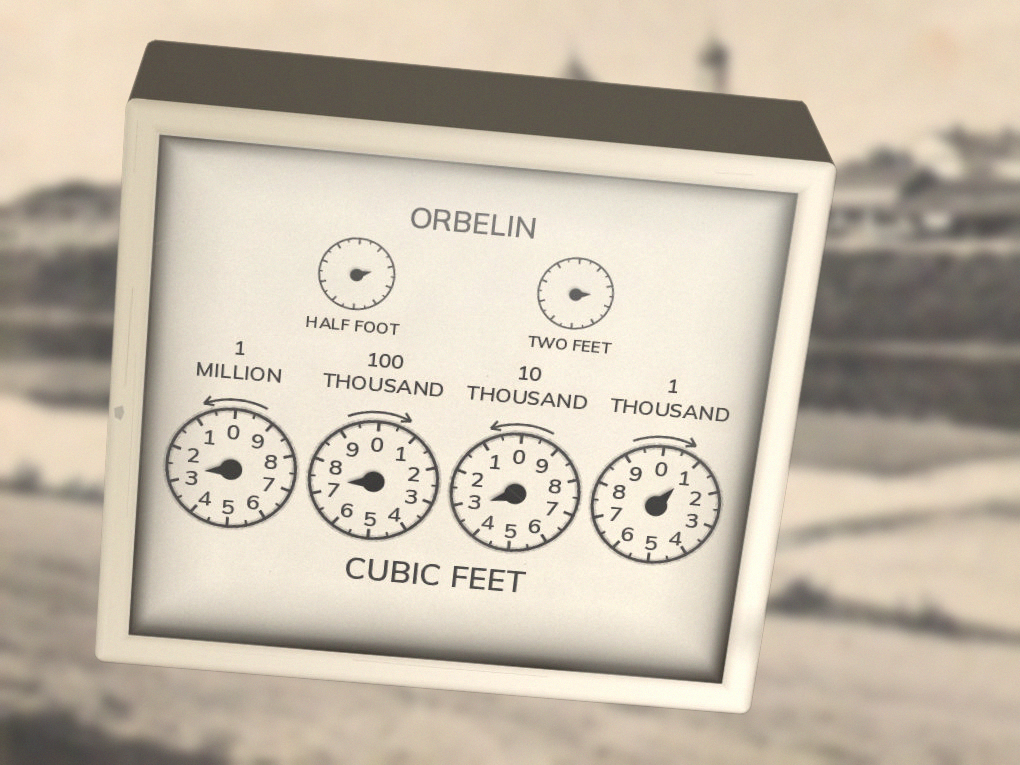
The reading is 273100 ft³
